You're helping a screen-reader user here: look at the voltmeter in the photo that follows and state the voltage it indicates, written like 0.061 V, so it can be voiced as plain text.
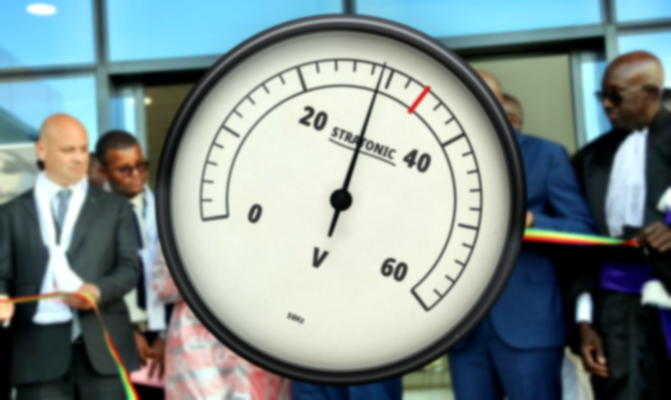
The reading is 29 V
